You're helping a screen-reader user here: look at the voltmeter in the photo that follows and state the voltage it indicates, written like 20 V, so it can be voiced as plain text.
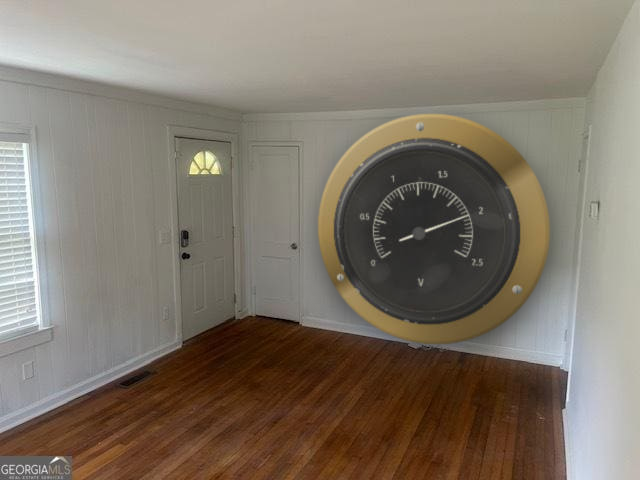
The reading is 2 V
